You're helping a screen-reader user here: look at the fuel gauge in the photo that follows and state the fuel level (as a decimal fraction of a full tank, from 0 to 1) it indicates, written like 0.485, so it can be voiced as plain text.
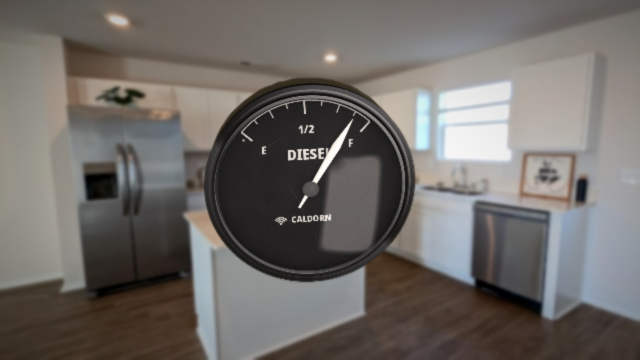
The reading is 0.875
